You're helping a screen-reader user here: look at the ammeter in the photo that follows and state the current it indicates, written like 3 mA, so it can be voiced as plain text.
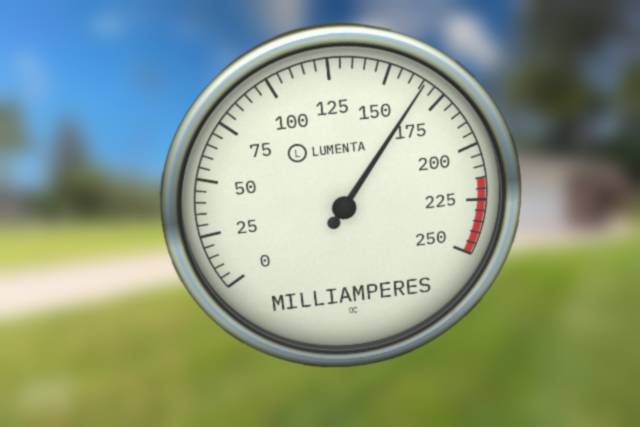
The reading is 165 mA
